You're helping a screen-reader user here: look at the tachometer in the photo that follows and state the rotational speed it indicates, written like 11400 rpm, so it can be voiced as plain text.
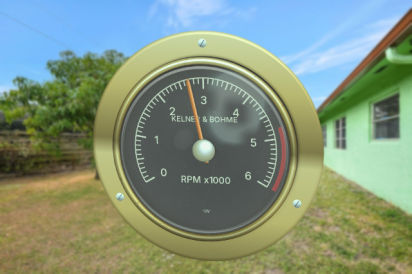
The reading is 2700 rpm
